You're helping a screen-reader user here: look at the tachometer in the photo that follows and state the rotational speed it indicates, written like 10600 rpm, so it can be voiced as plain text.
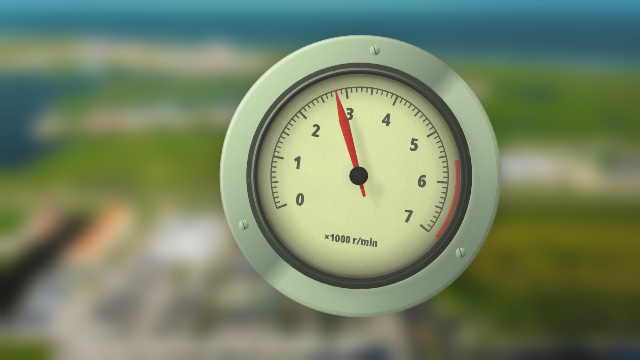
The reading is 2800 rpm
